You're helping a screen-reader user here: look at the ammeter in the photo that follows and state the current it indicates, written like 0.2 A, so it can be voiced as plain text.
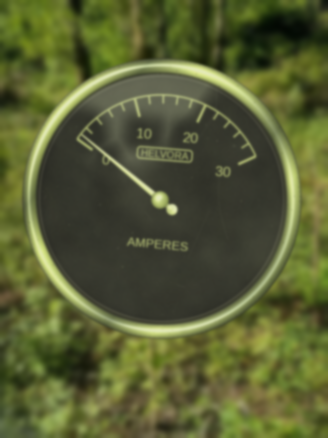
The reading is 1 A
